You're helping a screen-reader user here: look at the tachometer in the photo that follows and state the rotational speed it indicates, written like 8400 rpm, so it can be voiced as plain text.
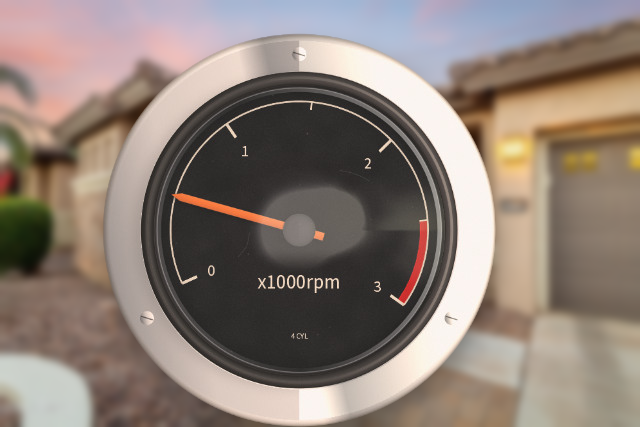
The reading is 500 rpm
